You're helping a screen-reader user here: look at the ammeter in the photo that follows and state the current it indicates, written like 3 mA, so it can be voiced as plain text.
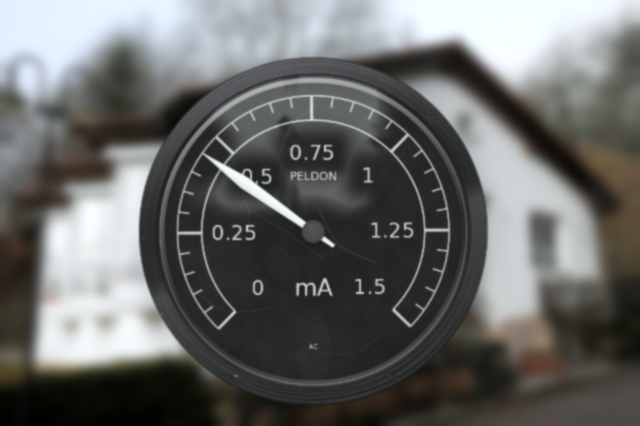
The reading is 0.45 mA
